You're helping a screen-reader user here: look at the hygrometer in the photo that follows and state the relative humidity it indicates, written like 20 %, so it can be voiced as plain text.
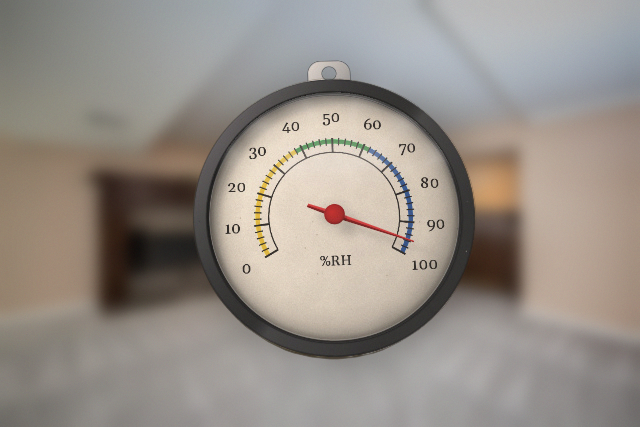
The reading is 96 %
